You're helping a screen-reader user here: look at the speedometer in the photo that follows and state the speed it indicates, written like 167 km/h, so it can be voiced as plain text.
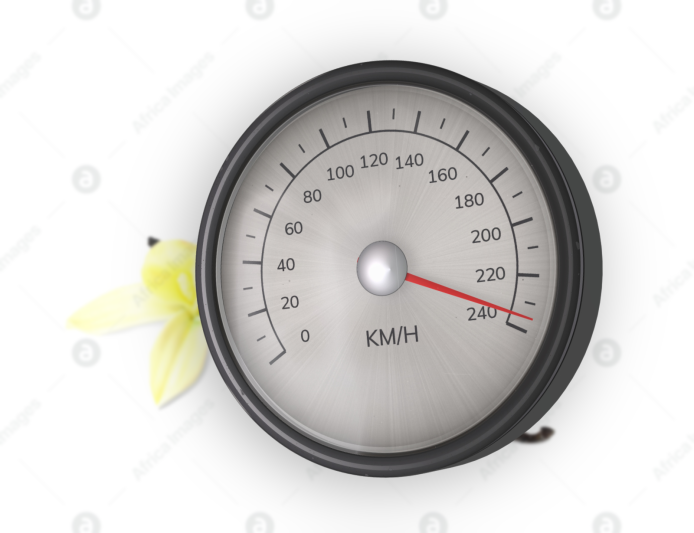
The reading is 235 km/h
